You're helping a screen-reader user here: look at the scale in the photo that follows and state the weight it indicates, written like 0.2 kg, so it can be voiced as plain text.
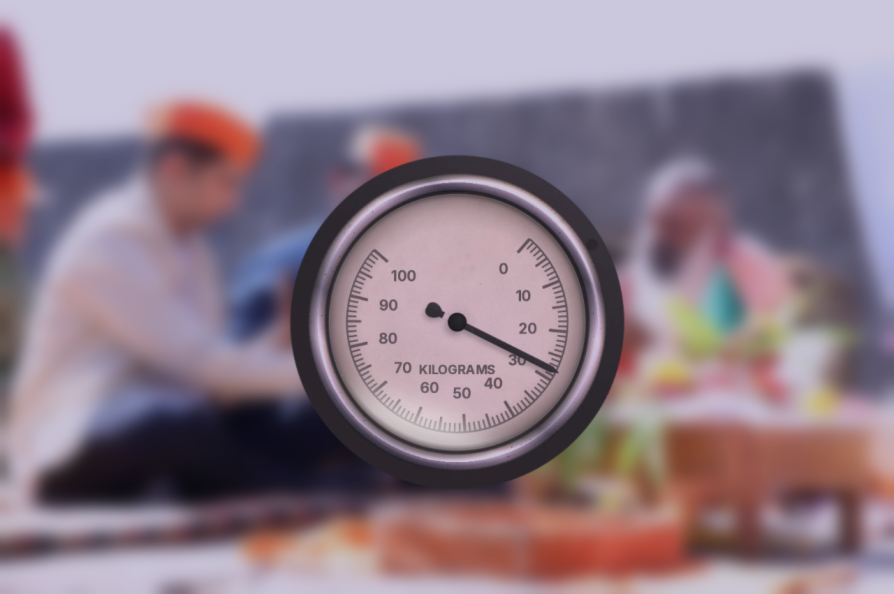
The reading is 28 kg
